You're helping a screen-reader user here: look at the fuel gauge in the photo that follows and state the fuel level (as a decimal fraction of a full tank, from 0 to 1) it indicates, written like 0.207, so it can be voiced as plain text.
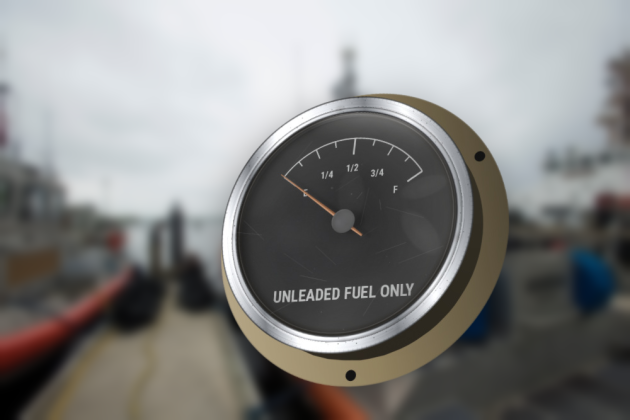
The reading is 0
